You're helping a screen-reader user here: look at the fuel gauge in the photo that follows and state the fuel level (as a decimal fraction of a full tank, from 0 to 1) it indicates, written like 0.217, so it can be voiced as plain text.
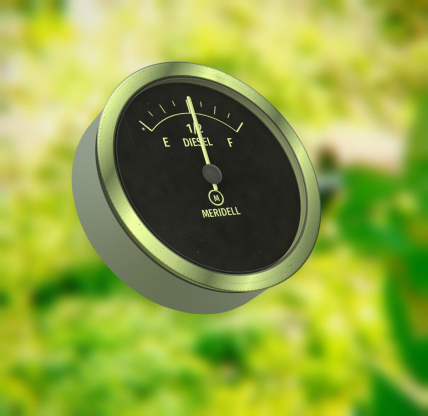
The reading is 0.5
